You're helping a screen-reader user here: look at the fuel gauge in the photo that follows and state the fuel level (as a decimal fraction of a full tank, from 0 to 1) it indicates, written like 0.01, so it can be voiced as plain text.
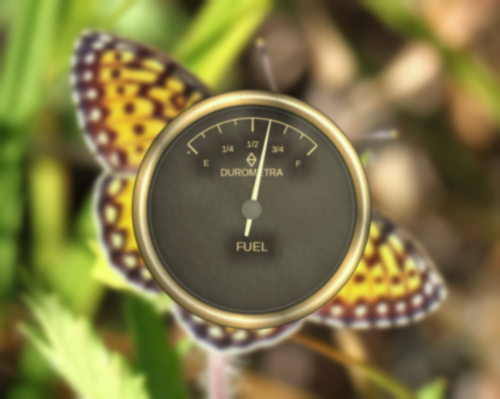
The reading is 0.625
